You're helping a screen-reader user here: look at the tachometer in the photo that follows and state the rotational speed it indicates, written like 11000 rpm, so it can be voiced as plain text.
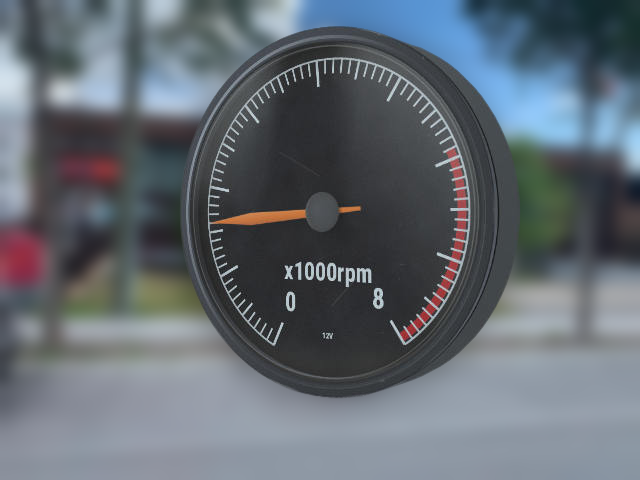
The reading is 1600 rpm
